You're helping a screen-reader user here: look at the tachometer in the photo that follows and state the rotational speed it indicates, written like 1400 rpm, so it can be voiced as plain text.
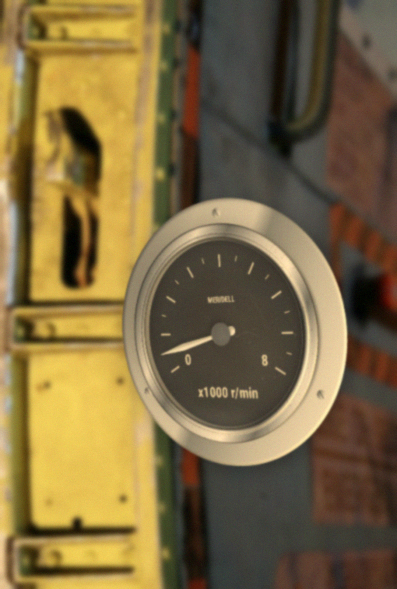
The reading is 500 rpm
